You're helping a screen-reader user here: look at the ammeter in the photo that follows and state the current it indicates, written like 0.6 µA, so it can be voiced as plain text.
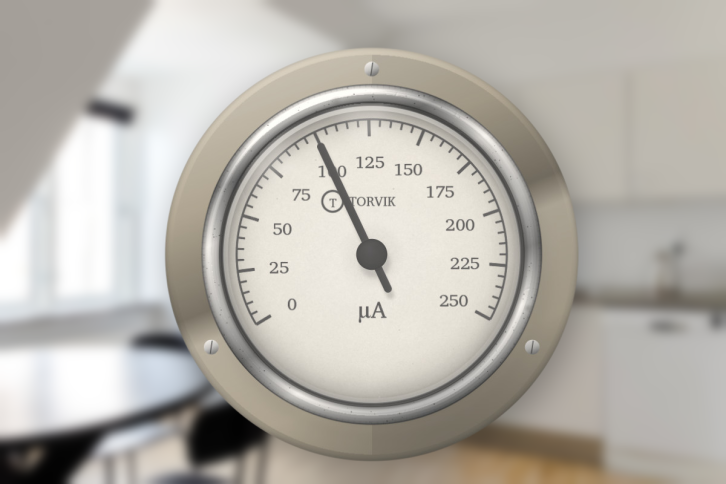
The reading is 100 µA
